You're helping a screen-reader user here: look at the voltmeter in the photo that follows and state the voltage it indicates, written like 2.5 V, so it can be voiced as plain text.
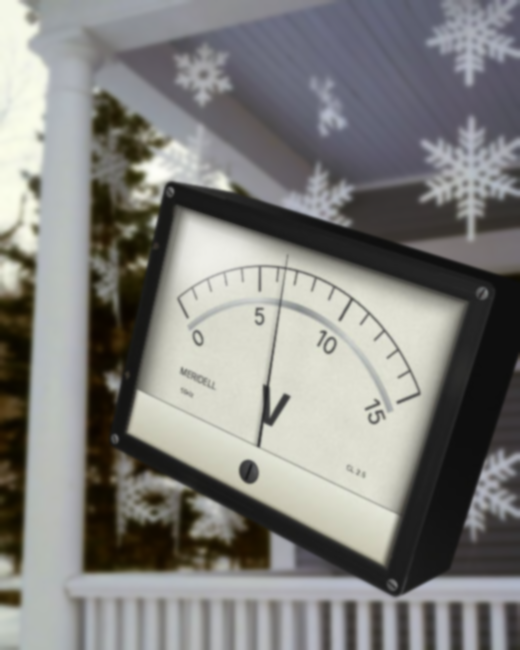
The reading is 6.5 V
